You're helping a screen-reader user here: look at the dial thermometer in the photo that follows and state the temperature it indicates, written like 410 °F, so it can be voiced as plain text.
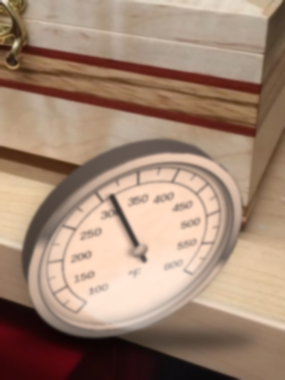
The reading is 312.5 °F
